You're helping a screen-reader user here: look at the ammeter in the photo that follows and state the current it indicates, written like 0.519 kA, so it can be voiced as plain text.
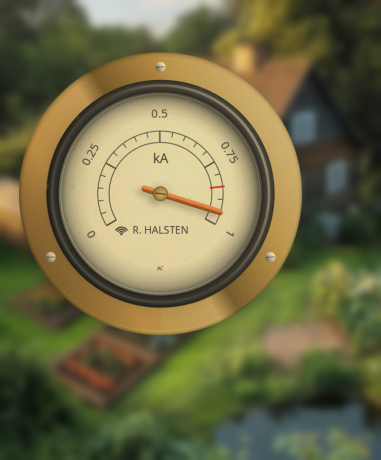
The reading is 0.95 kA
